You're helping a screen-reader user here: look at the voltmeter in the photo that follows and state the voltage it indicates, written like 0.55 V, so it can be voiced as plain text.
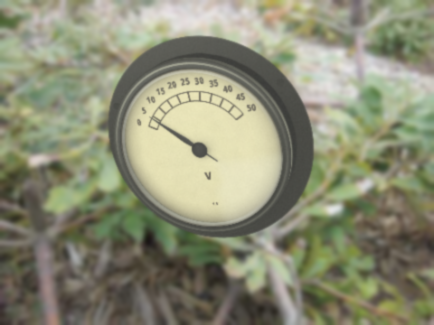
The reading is 5 V
